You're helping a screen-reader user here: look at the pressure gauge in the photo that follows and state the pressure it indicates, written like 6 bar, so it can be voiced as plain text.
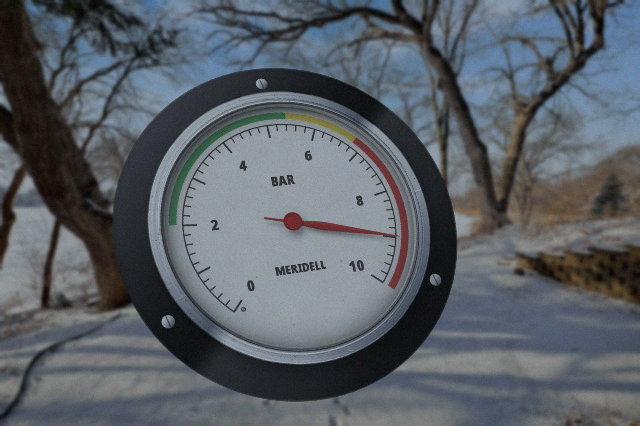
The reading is 9 bar
